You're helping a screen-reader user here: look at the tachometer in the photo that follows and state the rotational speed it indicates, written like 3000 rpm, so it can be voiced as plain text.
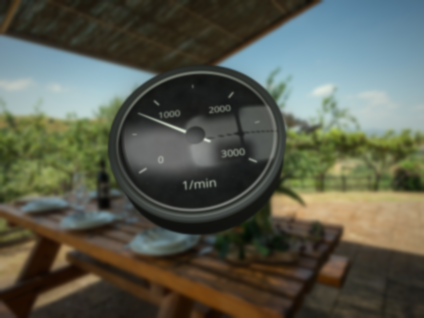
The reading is 750 rpm
